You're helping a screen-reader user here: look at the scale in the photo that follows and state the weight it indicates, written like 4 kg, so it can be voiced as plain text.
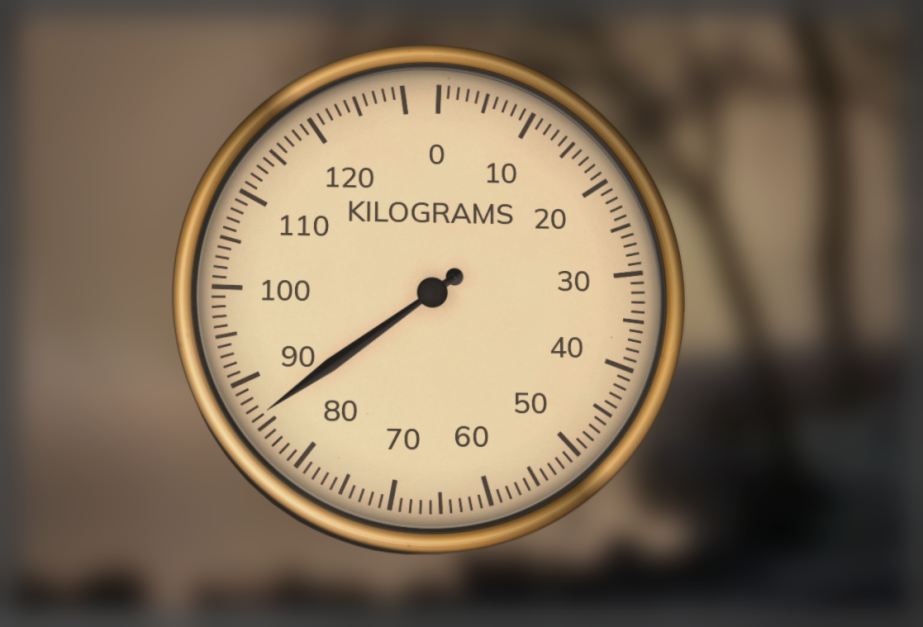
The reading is 86 kg
